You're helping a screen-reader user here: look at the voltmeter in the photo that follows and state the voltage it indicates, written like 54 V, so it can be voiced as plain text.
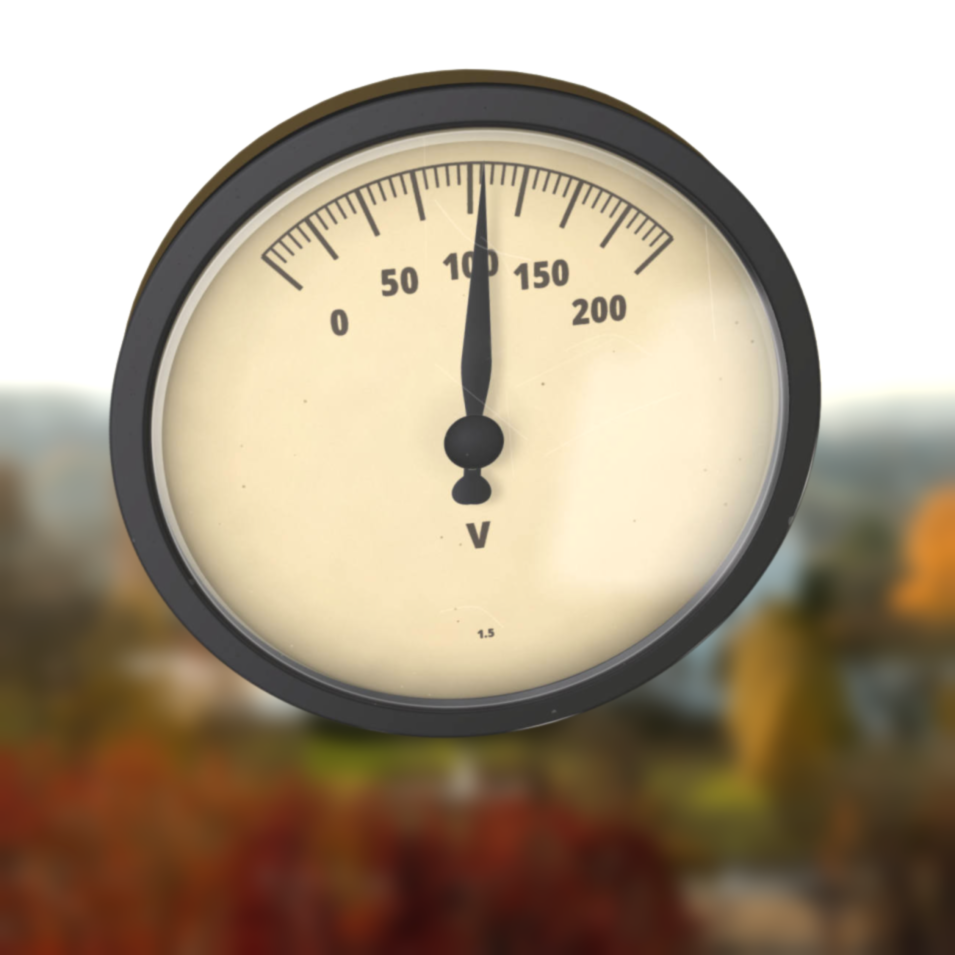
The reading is 105 V
